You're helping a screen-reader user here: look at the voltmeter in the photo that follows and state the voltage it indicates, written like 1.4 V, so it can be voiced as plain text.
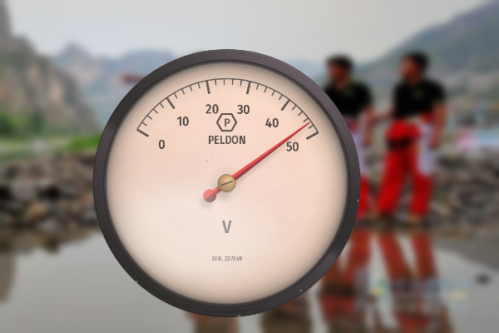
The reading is 47 V
